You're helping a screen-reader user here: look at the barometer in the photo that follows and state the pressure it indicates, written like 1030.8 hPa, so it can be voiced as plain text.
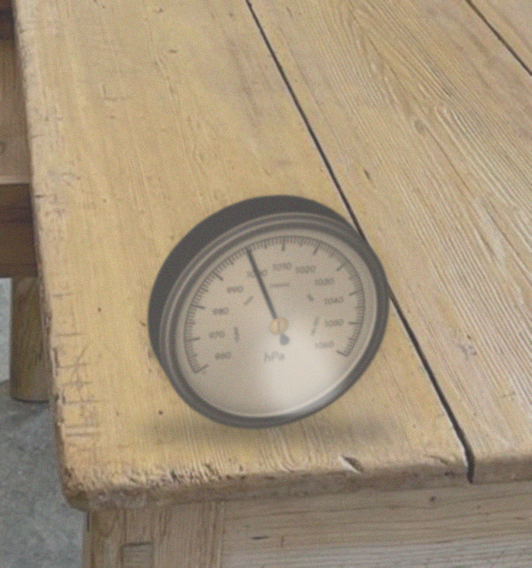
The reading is 1000 hPa
